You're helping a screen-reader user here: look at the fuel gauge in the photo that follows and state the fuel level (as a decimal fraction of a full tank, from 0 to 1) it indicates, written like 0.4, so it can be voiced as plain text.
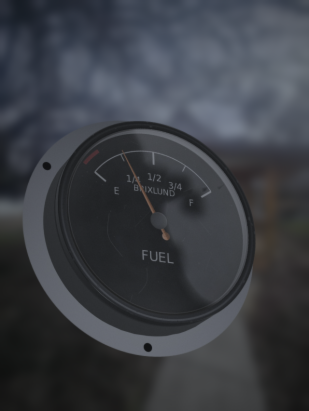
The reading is 0.25
